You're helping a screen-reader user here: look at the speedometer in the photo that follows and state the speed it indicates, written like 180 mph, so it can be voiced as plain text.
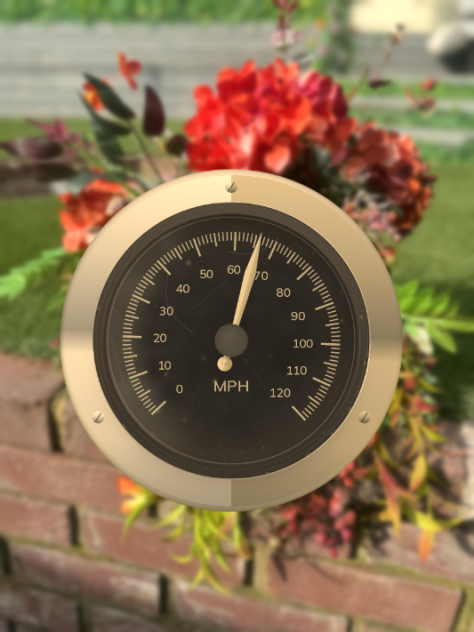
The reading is 66 mph
